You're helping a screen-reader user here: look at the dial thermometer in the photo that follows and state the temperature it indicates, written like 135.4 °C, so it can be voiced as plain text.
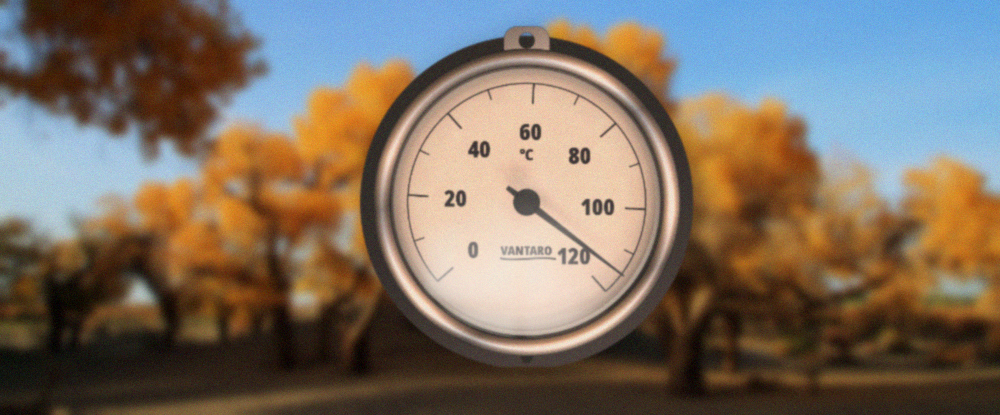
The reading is 115 °C
